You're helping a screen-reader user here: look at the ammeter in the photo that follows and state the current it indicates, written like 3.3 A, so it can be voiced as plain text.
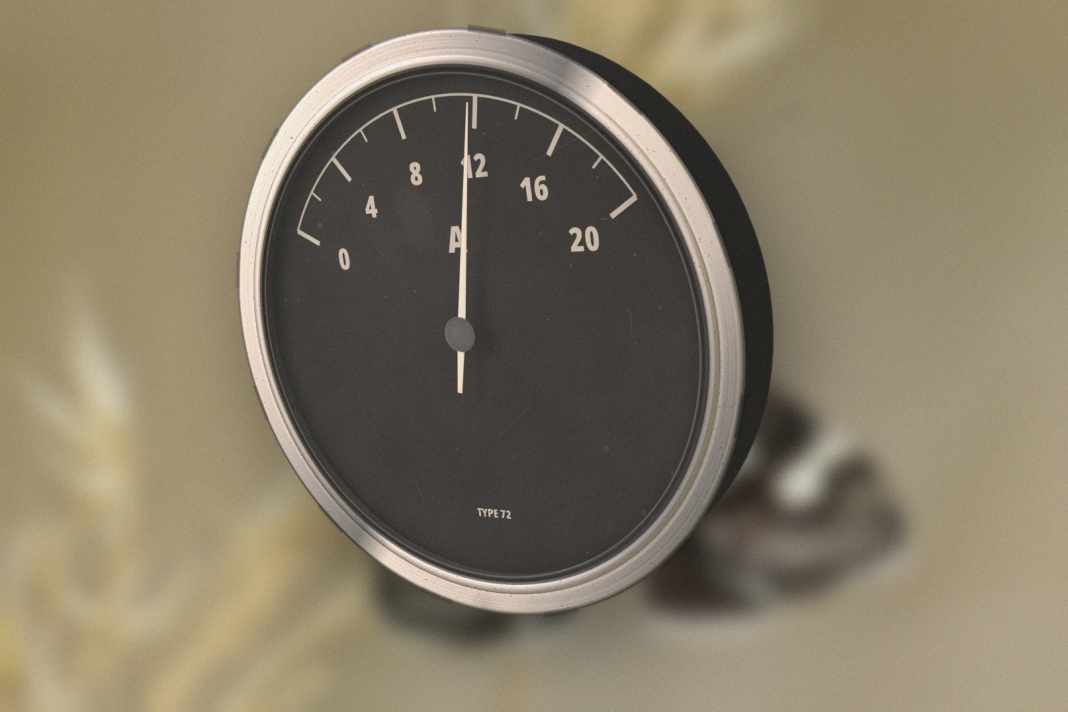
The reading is 12 A
